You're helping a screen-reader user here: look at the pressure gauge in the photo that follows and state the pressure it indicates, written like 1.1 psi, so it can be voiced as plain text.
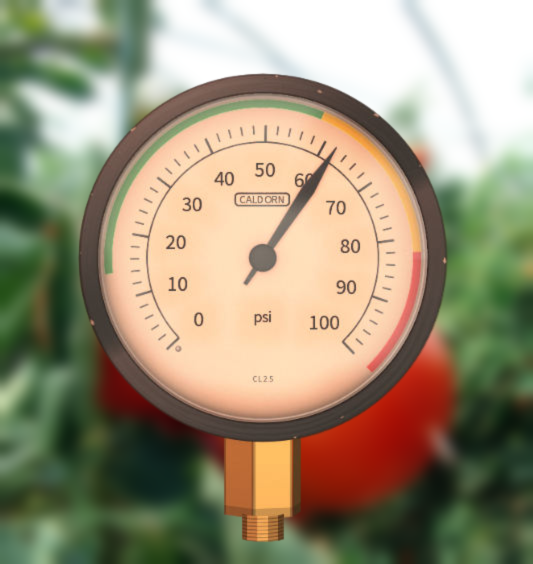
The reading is 62 psi
